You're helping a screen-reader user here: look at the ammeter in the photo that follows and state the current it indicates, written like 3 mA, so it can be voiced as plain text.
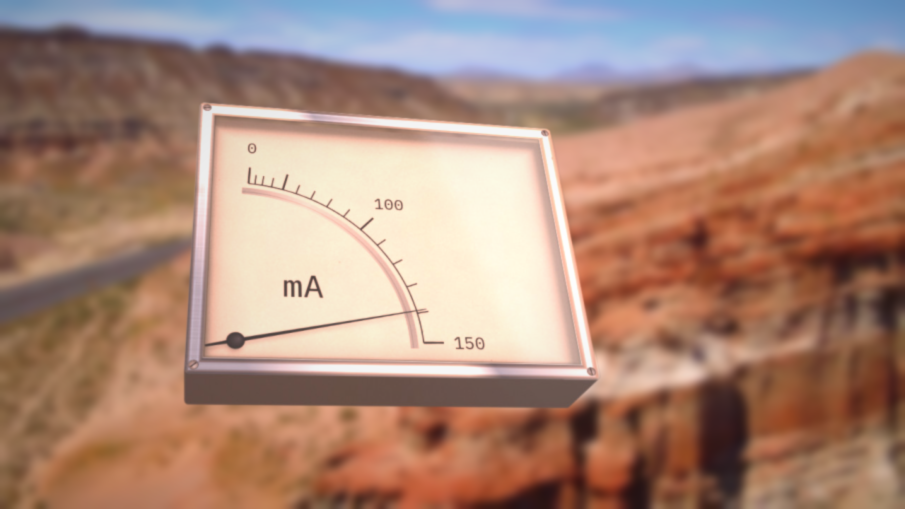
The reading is 140 mA
